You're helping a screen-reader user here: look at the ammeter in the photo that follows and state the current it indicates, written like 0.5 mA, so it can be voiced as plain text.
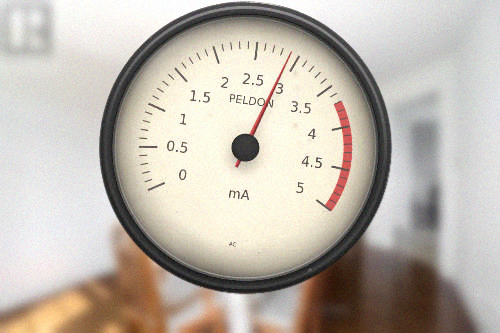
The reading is 2.9 mA
